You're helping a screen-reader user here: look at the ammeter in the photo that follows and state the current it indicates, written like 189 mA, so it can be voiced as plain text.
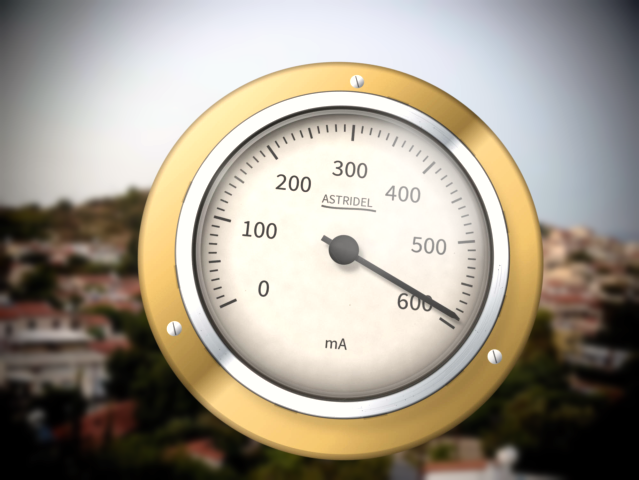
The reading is 590 mA
